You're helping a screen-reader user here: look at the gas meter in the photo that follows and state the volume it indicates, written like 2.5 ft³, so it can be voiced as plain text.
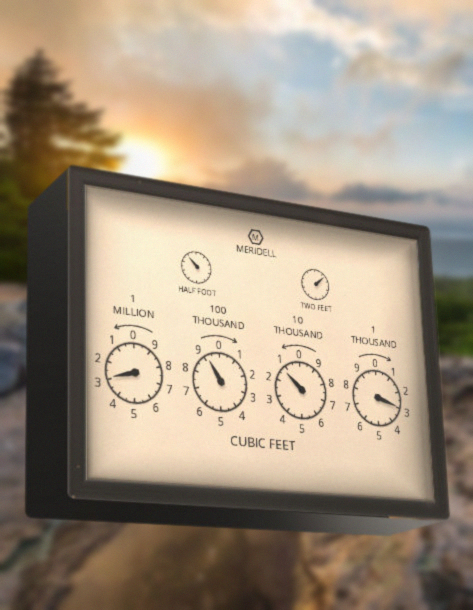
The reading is 291300 ft³
